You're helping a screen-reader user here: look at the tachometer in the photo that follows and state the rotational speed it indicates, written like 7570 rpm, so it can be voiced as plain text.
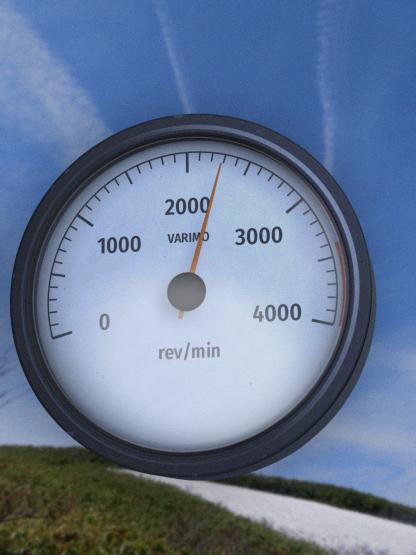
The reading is 2300 rpm
